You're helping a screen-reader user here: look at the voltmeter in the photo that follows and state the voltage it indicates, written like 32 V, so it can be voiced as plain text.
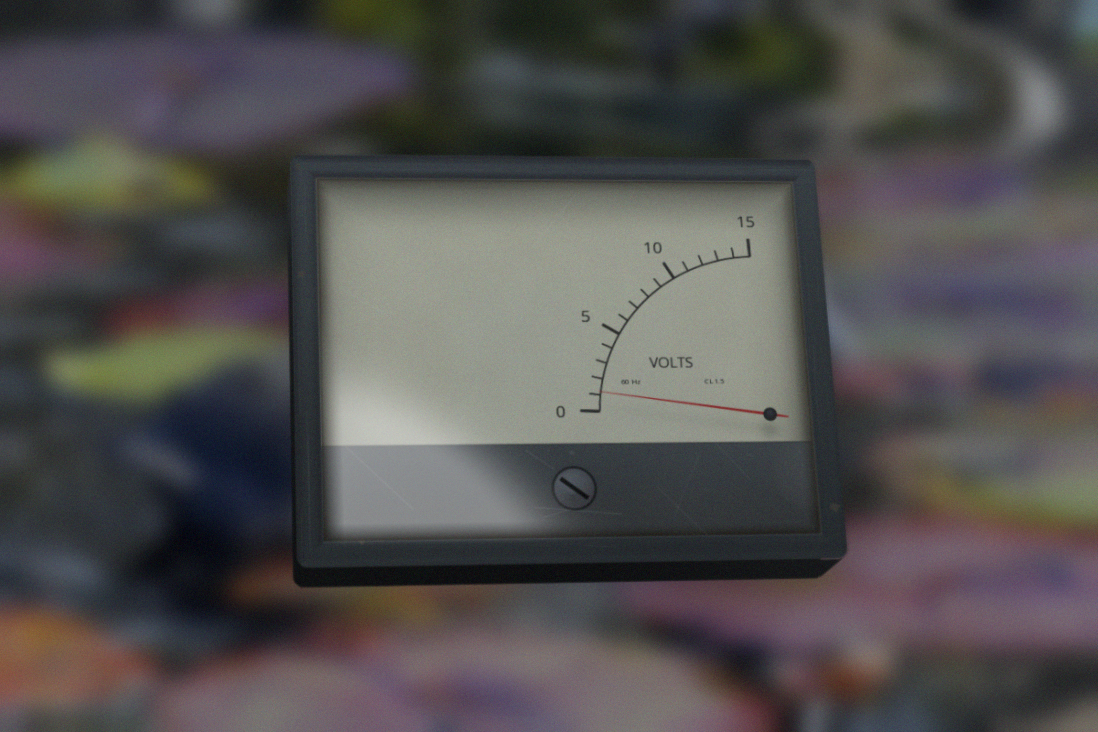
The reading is 1 V
